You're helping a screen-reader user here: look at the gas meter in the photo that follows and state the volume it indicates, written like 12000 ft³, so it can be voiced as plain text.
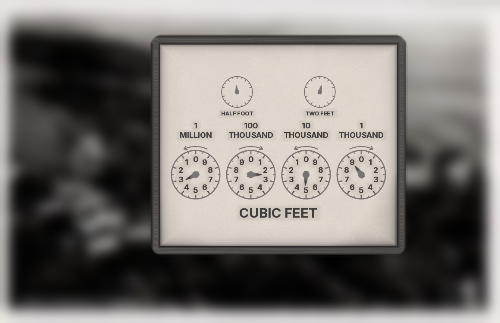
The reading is 324900 ft³
